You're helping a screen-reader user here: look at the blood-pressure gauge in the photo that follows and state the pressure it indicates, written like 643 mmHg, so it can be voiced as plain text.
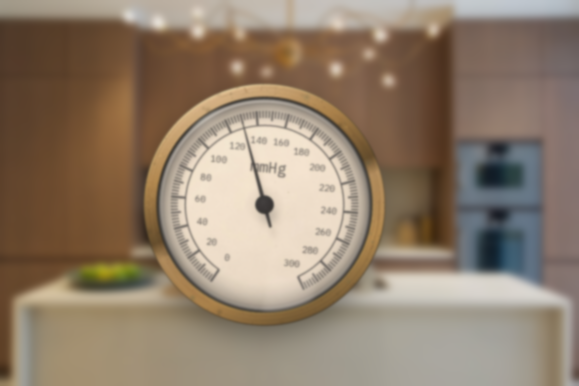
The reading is 130 mmHg
